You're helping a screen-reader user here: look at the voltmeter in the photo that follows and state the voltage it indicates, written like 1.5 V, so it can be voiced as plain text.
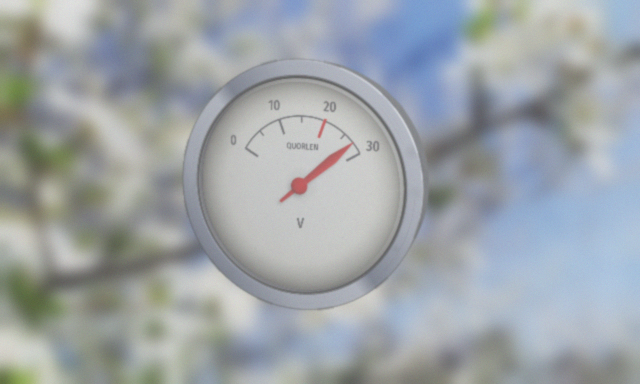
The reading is 27.5 V
